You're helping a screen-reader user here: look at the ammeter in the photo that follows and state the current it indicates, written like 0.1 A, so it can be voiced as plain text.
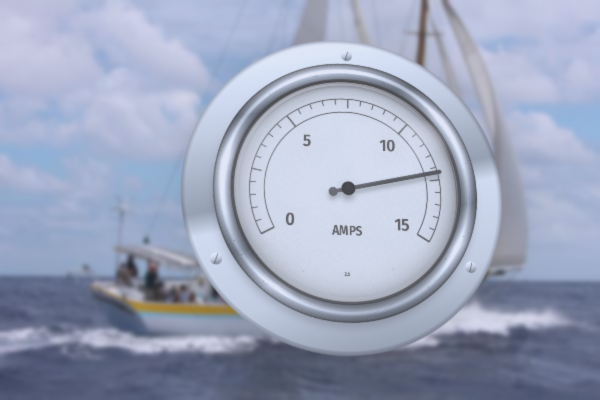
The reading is 12.25 A
